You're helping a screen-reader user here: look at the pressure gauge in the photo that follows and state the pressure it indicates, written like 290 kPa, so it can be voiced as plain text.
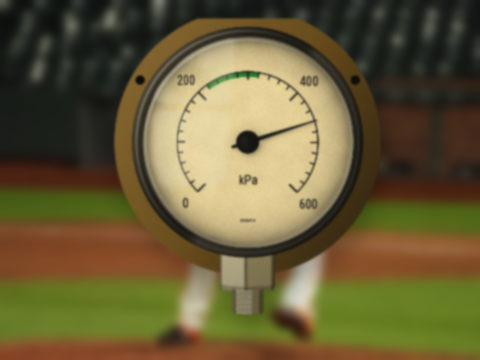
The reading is 460 kPa
